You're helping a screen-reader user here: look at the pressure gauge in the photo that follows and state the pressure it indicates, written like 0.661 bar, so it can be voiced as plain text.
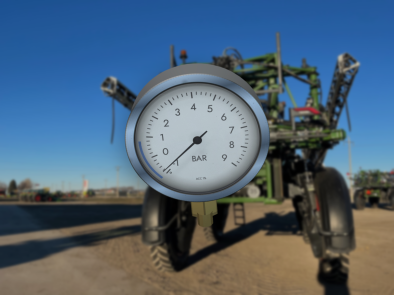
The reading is -0.8 bar
